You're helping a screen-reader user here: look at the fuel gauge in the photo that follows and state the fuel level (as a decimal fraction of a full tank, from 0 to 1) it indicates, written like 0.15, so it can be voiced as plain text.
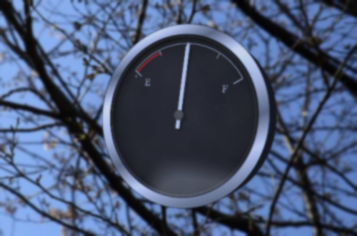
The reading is 0.5
